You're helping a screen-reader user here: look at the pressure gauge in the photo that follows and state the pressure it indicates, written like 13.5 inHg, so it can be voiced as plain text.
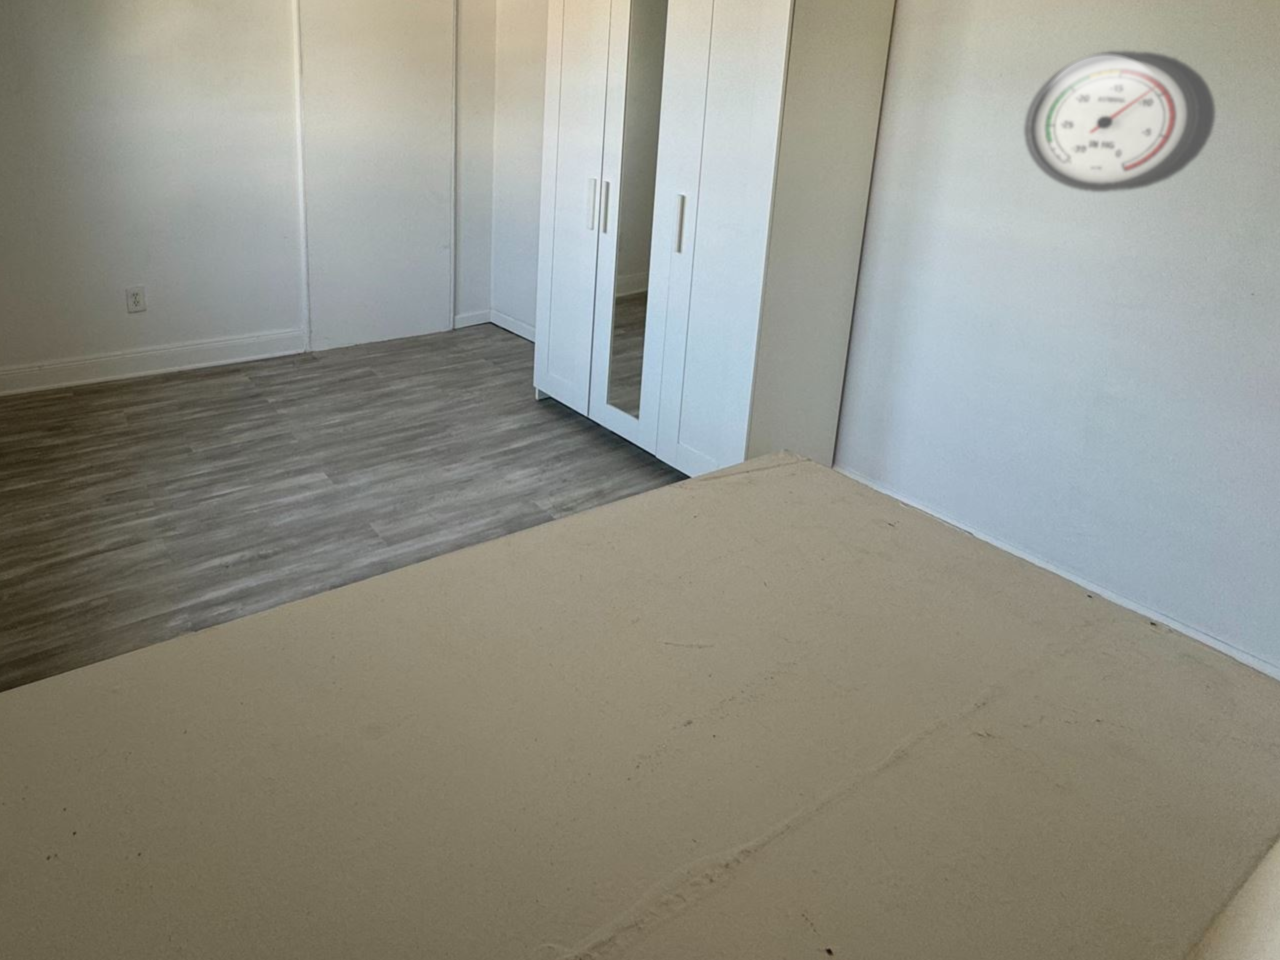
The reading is -11 inHg
